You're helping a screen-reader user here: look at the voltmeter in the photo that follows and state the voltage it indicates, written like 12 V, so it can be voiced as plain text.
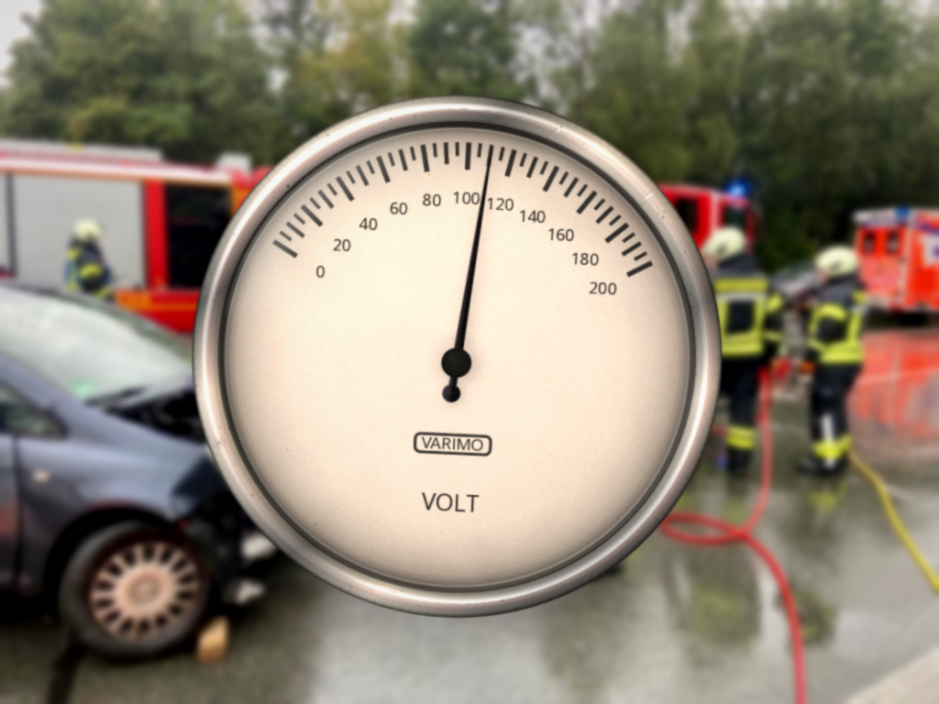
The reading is 110 V
